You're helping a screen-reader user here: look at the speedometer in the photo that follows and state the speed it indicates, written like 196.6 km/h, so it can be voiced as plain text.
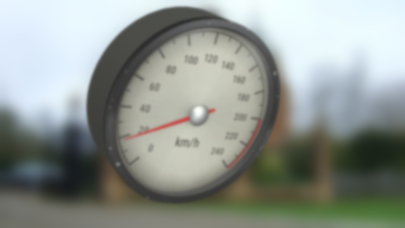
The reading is 20 km/h
